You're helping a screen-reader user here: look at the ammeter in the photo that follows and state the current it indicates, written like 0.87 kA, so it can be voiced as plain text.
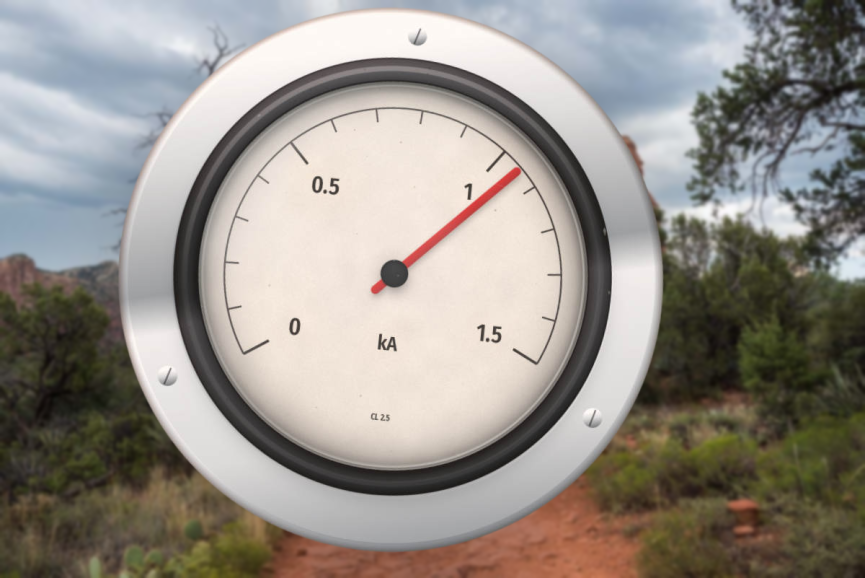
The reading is 1.05 kA
